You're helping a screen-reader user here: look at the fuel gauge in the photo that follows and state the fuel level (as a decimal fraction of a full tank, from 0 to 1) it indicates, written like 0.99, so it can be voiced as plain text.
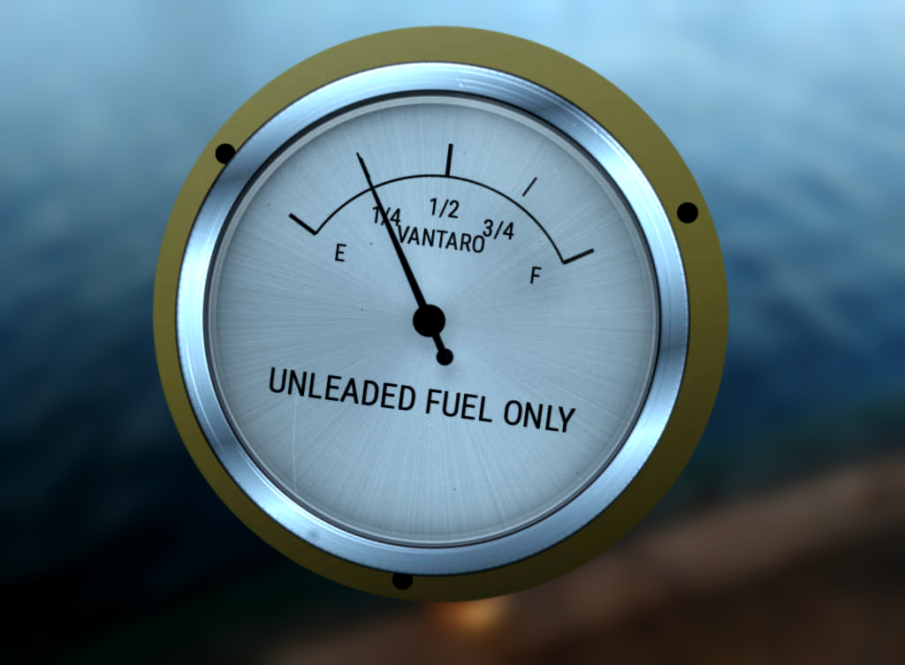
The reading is 0.25
